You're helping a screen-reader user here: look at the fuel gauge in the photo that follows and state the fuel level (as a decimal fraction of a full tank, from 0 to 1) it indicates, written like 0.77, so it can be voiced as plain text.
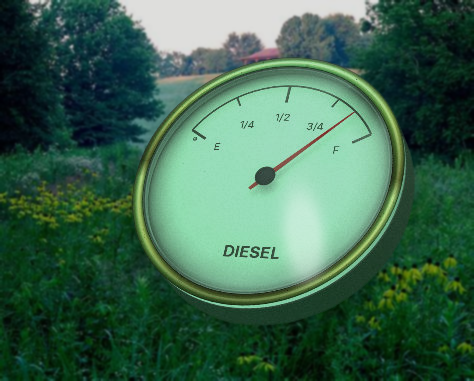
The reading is 0.875
